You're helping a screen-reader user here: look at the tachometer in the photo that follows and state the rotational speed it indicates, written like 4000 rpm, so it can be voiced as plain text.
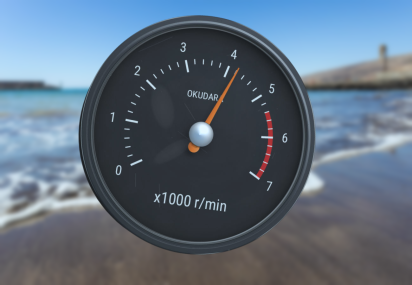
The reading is 4200 rpm
